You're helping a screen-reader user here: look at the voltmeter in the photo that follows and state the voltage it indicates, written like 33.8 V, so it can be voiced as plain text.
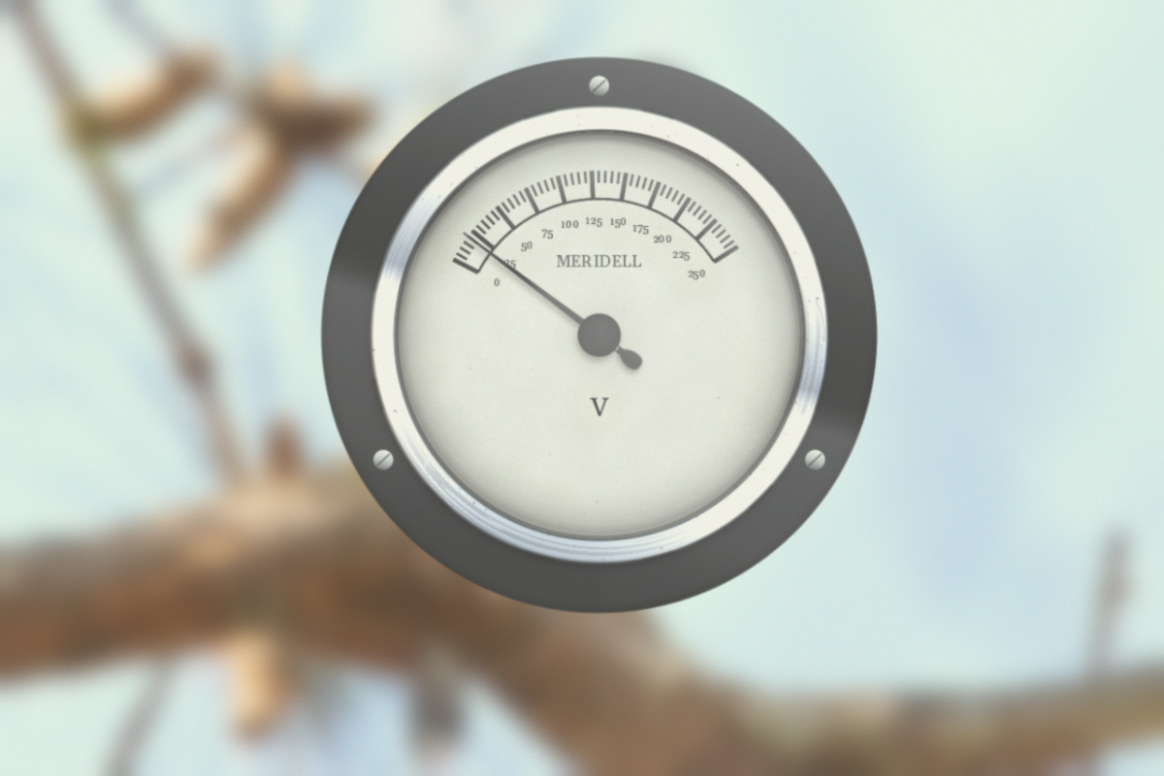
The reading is 20 V
